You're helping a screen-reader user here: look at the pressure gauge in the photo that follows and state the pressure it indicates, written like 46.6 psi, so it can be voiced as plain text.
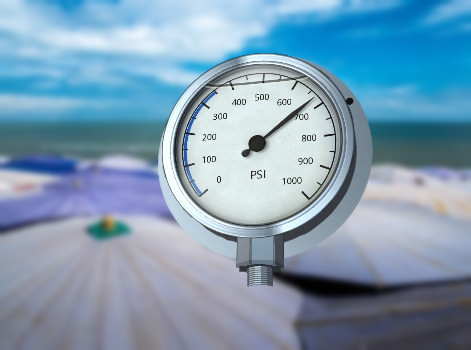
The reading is 675 psi
